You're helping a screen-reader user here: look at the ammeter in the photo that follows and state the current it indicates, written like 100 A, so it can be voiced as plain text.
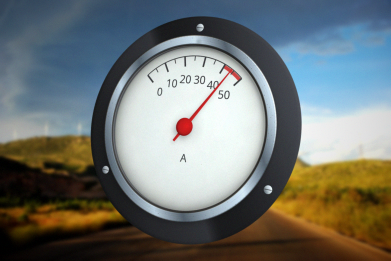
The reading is 45 A
